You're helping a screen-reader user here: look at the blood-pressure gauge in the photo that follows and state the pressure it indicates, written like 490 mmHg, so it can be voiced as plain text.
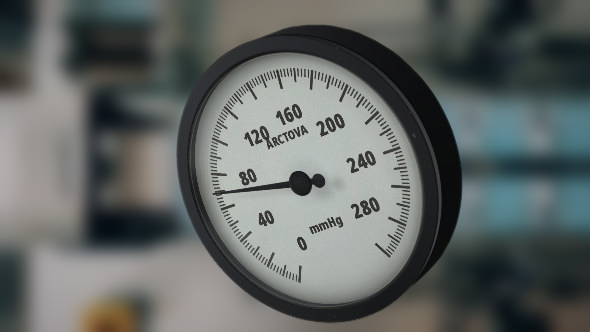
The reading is 70 mmHg
